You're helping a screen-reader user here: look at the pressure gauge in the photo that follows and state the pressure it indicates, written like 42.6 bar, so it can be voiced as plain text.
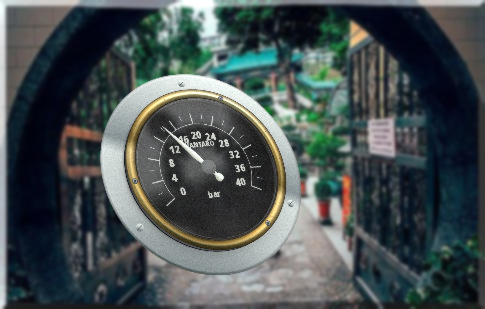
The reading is 14 bar
